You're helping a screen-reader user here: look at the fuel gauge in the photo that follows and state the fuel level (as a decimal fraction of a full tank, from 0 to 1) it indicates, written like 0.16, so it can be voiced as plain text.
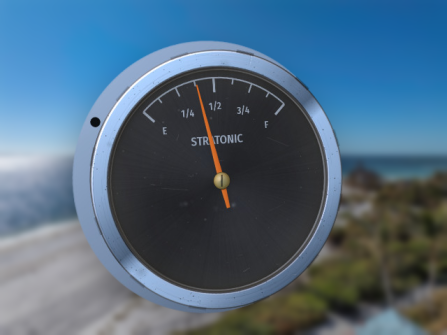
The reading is 0.375
